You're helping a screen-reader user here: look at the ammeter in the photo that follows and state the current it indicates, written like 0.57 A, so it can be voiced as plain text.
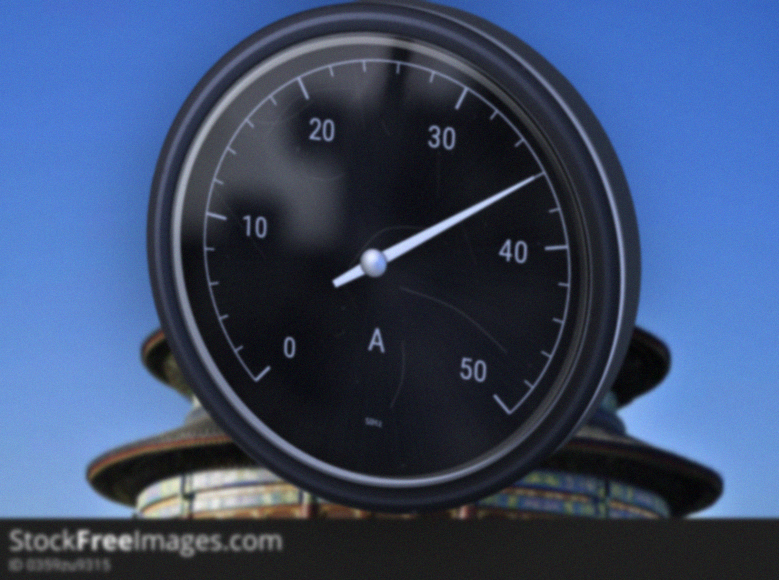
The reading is 36 A
